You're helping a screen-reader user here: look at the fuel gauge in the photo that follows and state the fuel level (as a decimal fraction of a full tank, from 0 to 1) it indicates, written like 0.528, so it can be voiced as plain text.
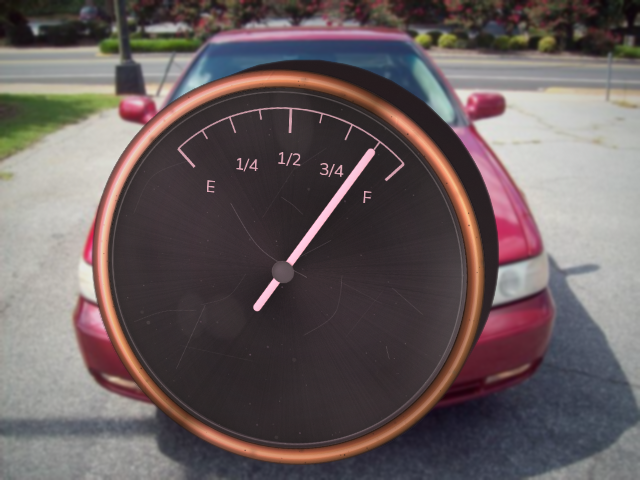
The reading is 0.875
